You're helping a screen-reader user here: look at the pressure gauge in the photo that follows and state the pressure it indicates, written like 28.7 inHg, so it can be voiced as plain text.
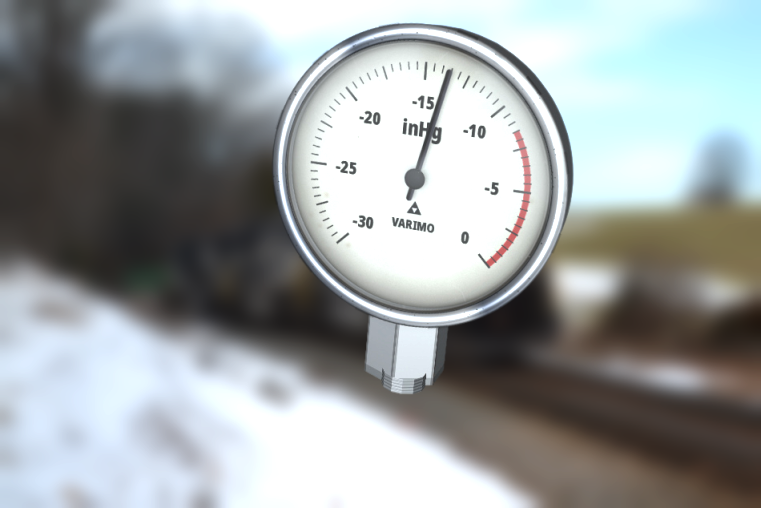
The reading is -13.5 inHg
